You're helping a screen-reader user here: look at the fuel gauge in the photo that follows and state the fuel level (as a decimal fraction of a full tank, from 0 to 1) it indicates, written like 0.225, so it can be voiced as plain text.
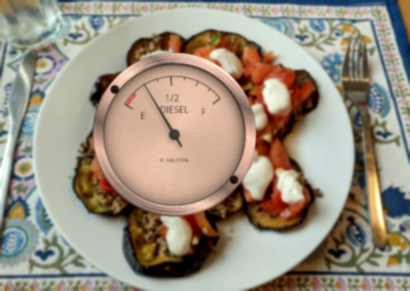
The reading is 0.25
